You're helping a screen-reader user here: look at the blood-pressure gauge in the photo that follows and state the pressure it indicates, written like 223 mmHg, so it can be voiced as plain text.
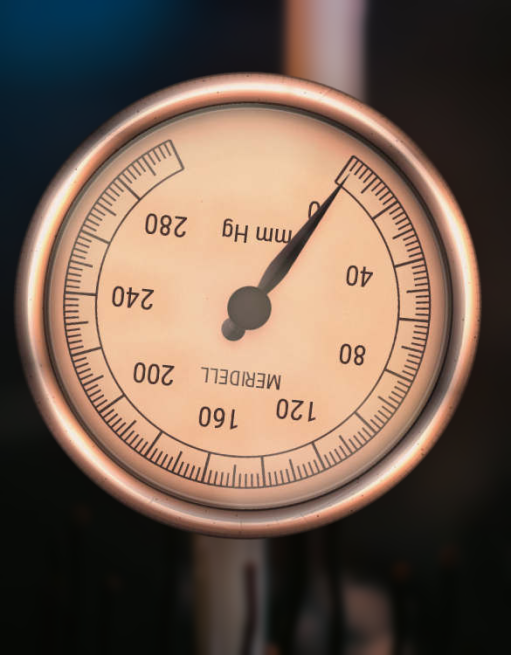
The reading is 2 mmHg
